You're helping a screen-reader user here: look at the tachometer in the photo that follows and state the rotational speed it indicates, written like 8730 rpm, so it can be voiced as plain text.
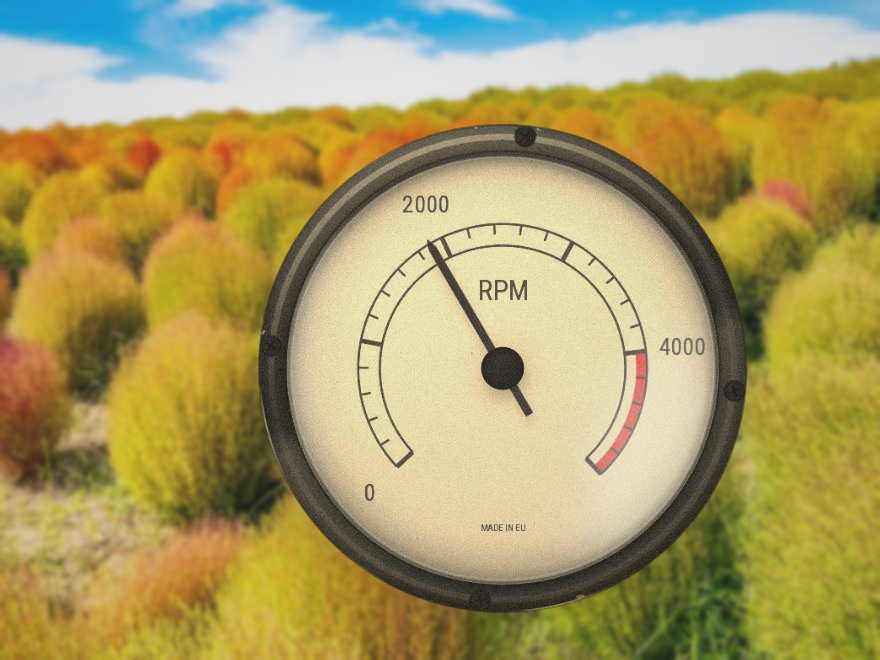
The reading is 1900 rpm
